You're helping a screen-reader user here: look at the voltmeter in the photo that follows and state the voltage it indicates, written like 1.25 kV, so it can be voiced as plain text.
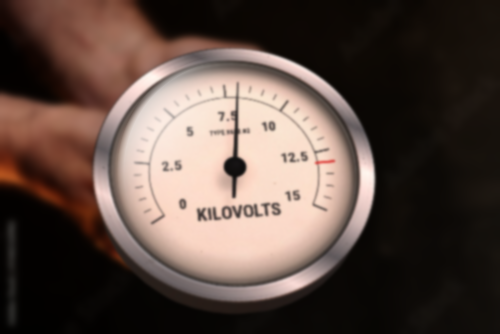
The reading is 8 kV
